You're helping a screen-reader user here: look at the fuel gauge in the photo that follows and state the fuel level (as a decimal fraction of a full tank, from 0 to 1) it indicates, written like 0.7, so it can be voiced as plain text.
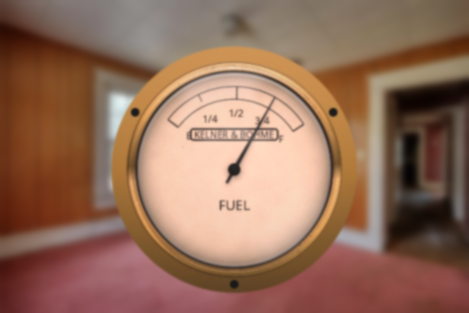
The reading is 0.75
